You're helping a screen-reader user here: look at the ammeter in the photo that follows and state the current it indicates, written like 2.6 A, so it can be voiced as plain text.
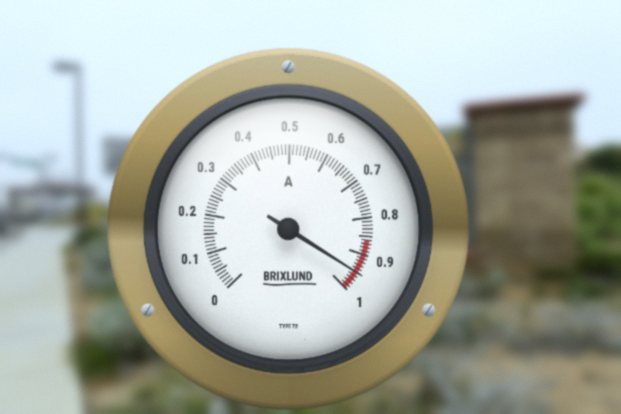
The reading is 0.95 A
